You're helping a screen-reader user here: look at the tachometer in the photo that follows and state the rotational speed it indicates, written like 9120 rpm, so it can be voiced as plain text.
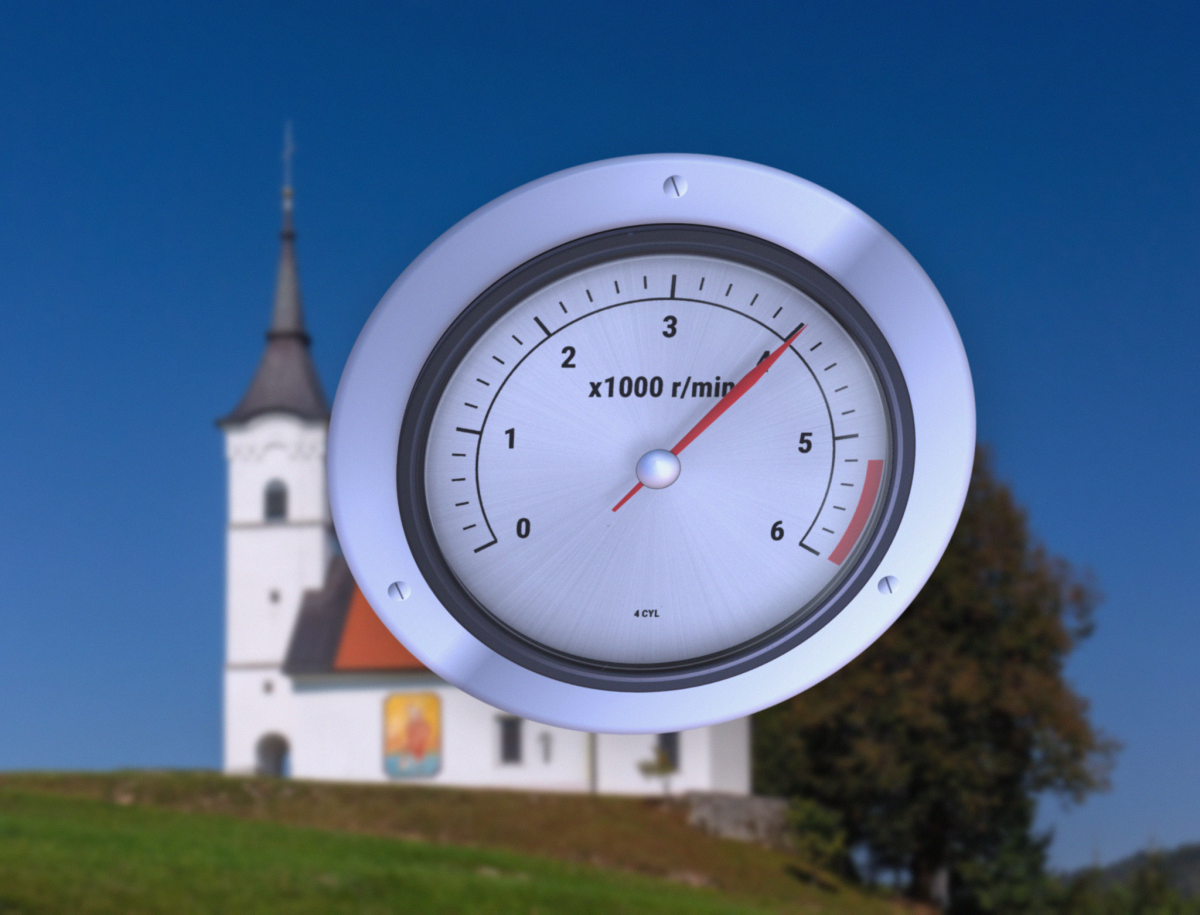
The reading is 4000 rpm
